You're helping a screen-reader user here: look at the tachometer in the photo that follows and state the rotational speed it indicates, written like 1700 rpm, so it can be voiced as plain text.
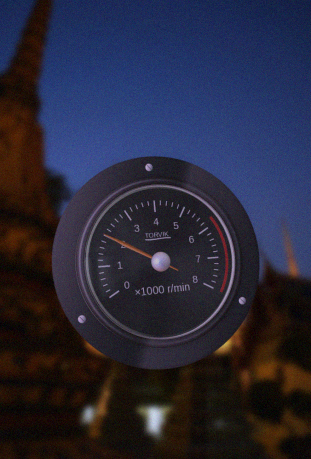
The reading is 2000 rpm
